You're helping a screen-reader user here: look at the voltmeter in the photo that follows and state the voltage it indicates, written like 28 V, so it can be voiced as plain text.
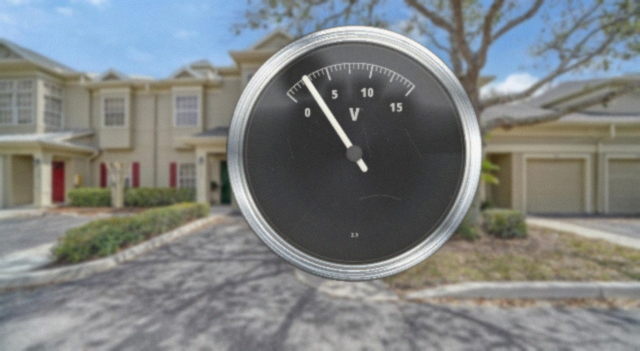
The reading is 2.5 V
